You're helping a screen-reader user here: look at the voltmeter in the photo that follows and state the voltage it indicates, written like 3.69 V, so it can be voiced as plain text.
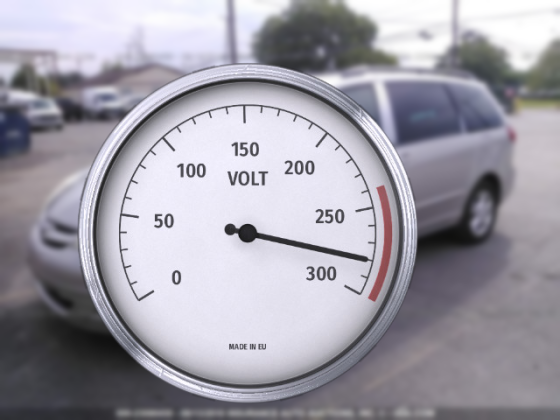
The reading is 280 V
